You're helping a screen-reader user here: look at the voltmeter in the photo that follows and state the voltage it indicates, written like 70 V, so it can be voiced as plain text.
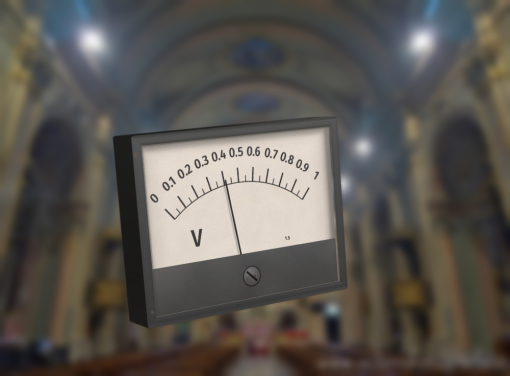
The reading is 0.4 V
